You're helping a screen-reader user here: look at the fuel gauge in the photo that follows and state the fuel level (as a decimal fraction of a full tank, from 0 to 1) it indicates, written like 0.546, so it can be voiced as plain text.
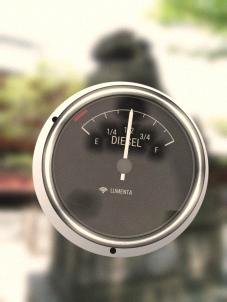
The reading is 0.5
